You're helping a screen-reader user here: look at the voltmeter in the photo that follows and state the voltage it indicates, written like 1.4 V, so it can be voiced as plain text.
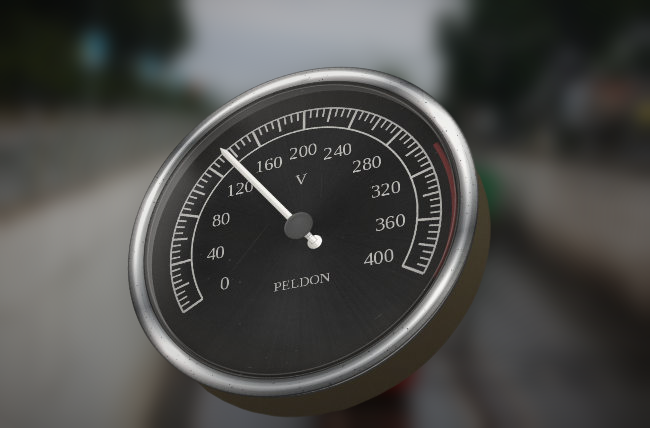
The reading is 135 V
